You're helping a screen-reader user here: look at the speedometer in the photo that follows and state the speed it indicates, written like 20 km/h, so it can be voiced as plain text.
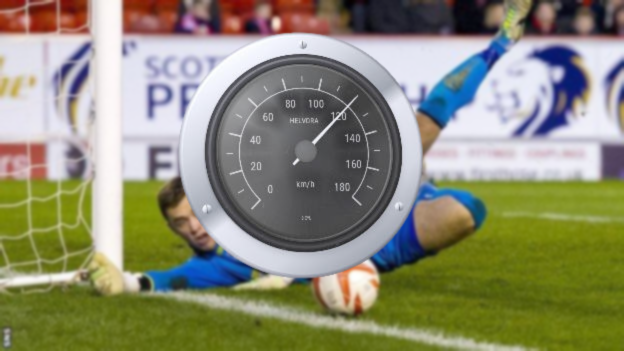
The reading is 120 km/h
